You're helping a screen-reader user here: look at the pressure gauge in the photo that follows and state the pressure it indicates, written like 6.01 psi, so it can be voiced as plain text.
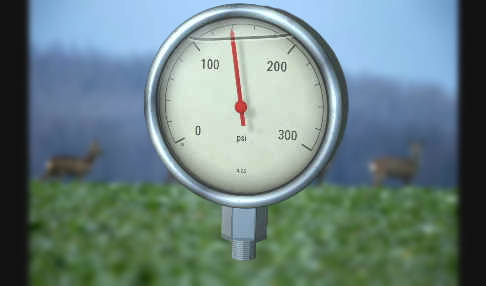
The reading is 140 psi
